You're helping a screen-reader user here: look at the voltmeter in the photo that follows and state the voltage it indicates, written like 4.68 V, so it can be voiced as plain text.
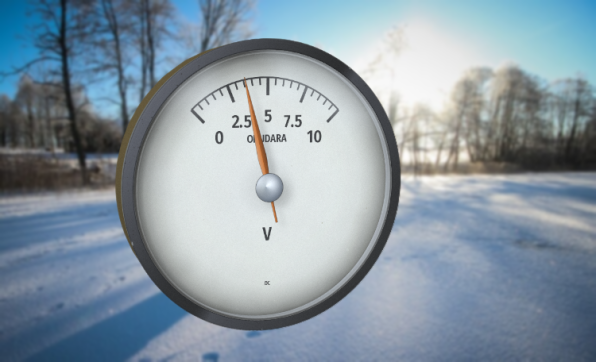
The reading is 3.5 V
